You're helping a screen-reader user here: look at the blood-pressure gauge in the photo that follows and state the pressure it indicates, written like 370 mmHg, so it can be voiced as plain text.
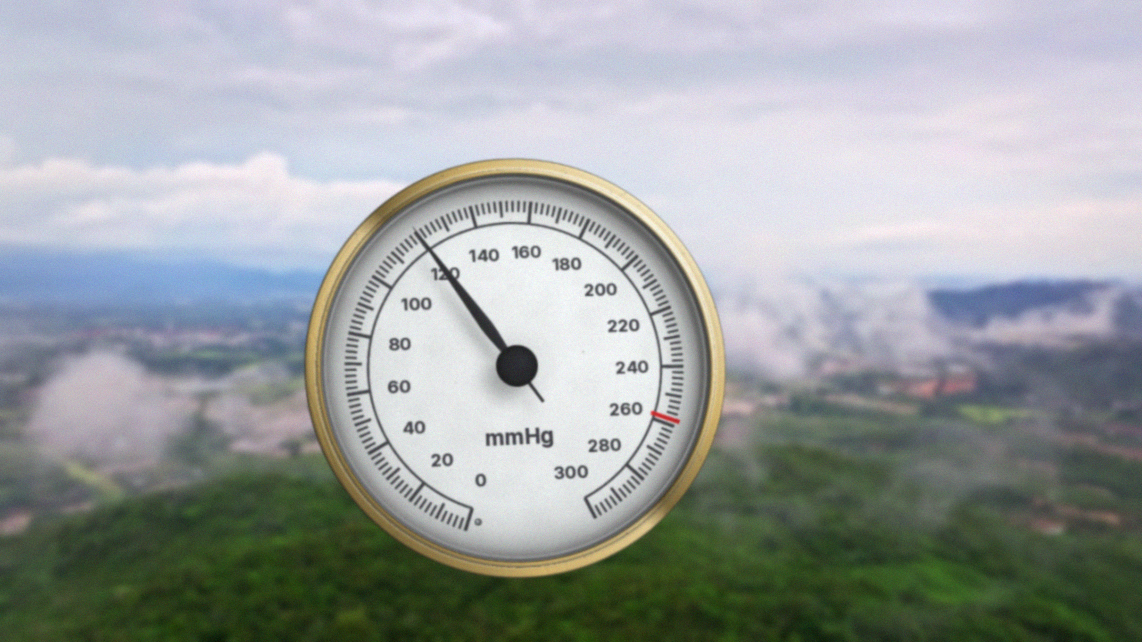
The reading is 120 mmHg
